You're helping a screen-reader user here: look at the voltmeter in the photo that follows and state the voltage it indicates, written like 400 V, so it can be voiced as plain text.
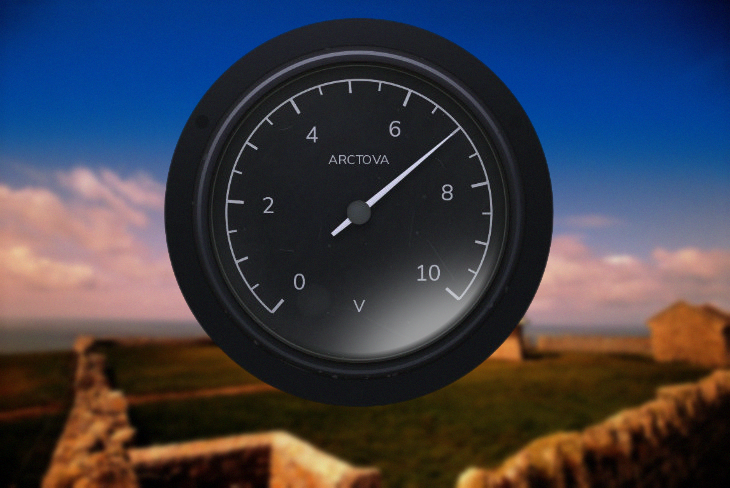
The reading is 7 V
